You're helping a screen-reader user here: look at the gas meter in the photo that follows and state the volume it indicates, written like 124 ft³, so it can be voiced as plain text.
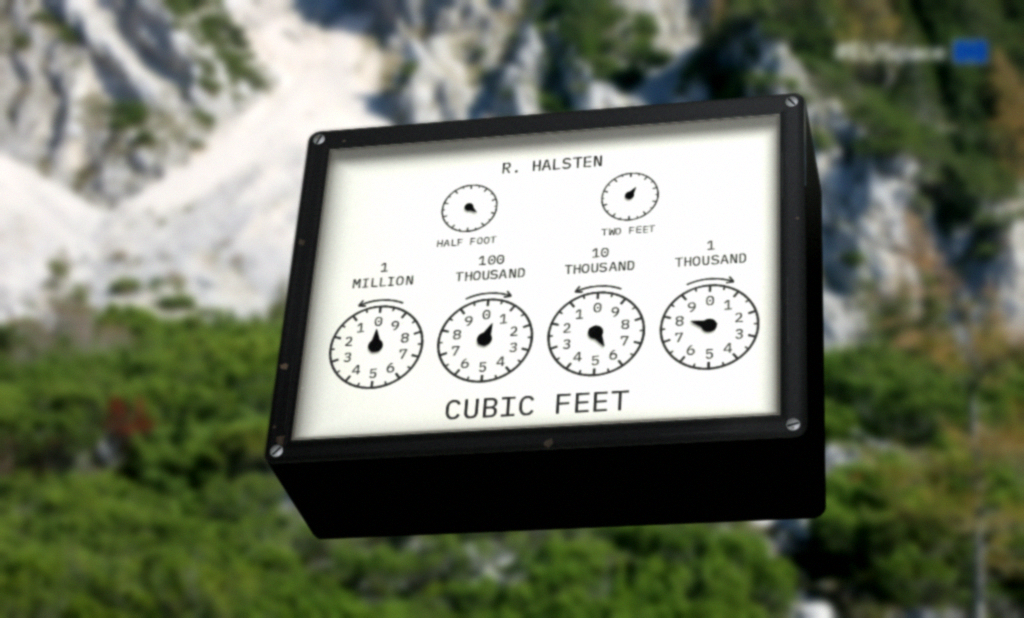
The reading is 5800 ft³
